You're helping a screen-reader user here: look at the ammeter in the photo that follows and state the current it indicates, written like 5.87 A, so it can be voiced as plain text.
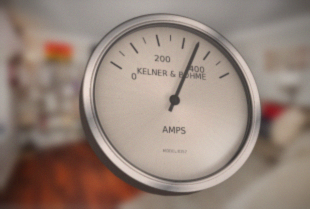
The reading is 350 A
